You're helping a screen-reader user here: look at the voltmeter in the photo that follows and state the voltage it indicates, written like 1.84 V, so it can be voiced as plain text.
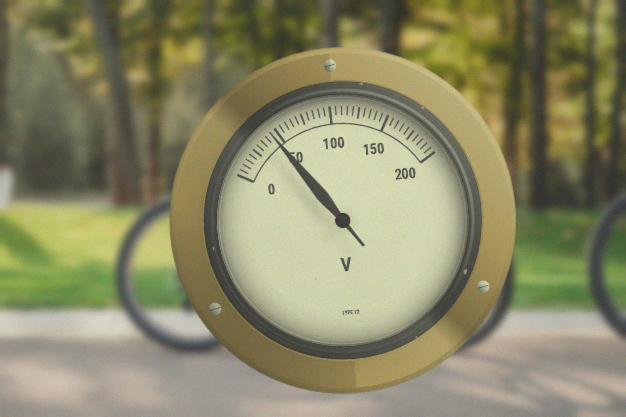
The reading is 45 V
